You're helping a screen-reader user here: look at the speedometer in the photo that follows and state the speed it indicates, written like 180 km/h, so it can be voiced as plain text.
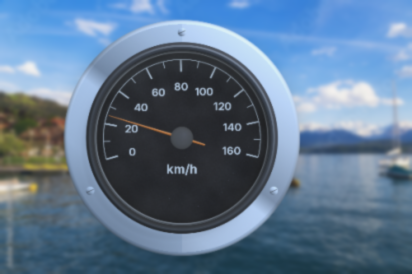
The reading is 25 km/h
